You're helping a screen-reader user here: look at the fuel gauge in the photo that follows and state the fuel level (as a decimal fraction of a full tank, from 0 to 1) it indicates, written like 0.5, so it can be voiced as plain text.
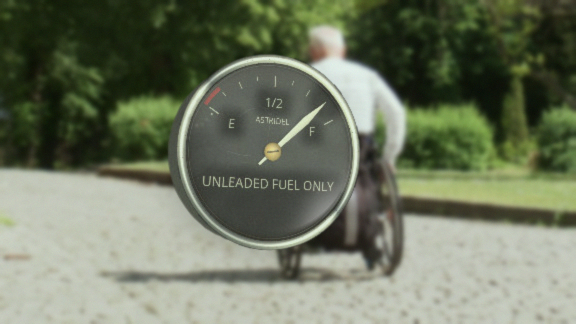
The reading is 0.875
